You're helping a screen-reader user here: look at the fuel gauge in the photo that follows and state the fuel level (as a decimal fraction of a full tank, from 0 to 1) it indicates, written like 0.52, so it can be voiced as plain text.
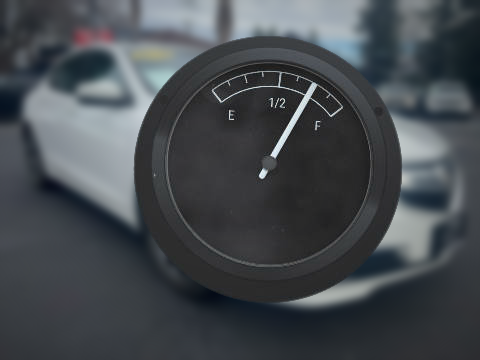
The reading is 0.75
